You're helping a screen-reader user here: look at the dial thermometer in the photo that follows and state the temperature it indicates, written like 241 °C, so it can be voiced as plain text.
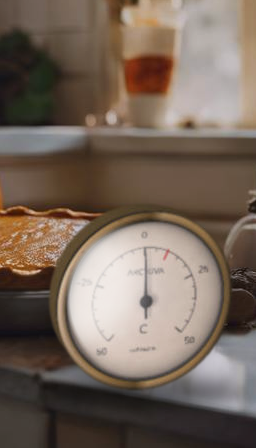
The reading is 0 °C
